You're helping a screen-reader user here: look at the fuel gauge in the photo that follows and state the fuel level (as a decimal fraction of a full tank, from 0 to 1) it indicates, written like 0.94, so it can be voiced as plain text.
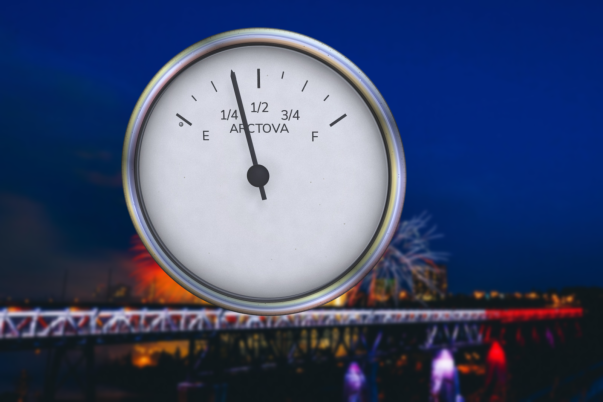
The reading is 0.375
